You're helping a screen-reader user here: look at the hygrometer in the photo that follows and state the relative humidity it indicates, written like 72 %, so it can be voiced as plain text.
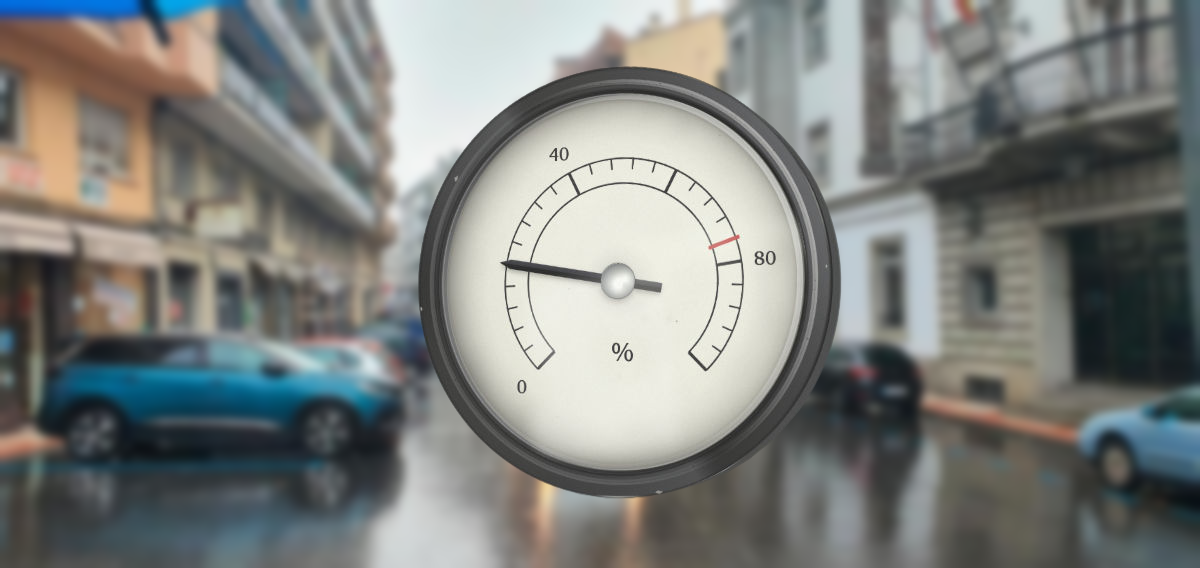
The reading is 20 %
